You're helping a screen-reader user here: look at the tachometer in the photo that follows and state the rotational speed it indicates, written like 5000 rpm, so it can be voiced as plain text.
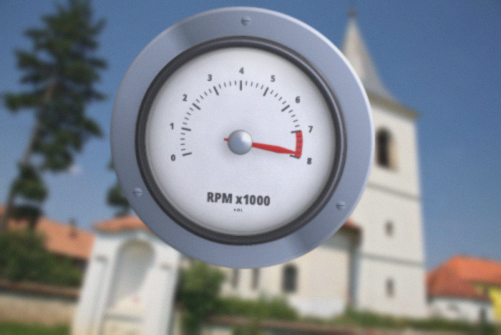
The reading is 7800 rpm
